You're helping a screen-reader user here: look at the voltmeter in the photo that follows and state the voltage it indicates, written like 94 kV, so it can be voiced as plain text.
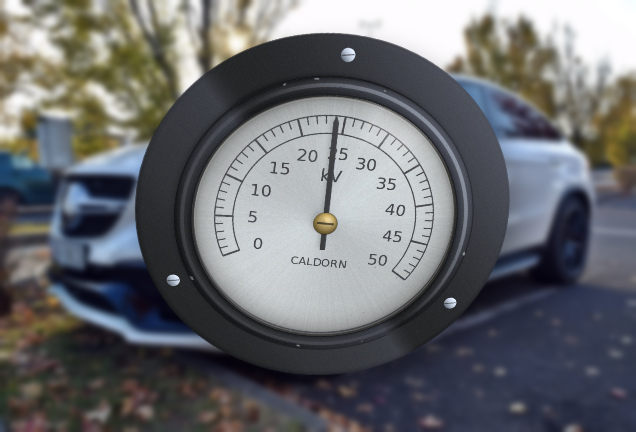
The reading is 24 kV
